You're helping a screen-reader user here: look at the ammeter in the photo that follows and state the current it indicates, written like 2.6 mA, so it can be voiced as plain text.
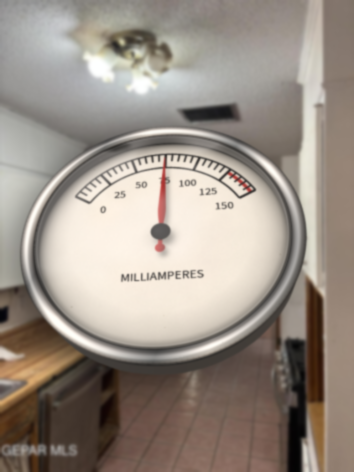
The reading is 75 mA
